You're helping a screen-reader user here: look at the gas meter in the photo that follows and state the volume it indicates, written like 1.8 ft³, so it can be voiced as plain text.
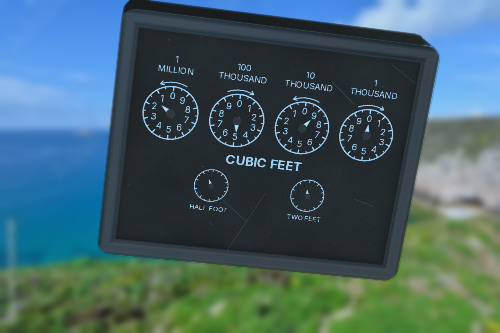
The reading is 149000 ft³
